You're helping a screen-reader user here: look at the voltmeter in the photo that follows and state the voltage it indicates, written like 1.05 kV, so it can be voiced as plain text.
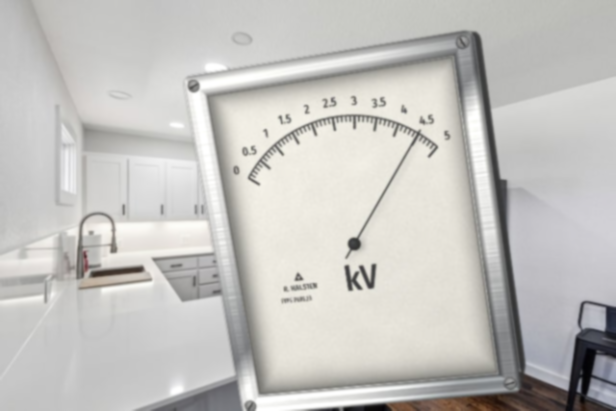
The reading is 4.5 kV
